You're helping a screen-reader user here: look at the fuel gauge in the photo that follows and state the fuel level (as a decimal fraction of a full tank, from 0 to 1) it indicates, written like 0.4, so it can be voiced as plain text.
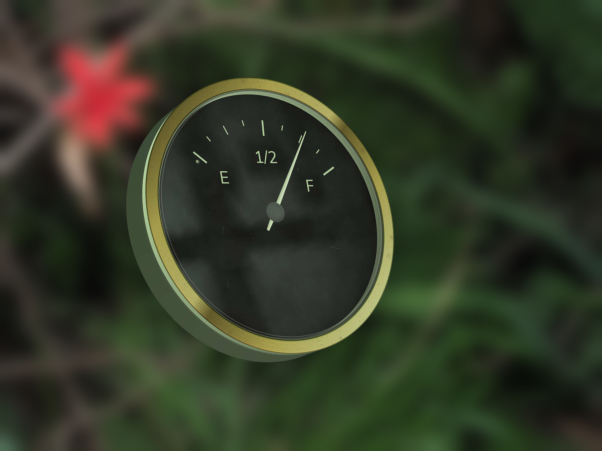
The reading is 0.75
